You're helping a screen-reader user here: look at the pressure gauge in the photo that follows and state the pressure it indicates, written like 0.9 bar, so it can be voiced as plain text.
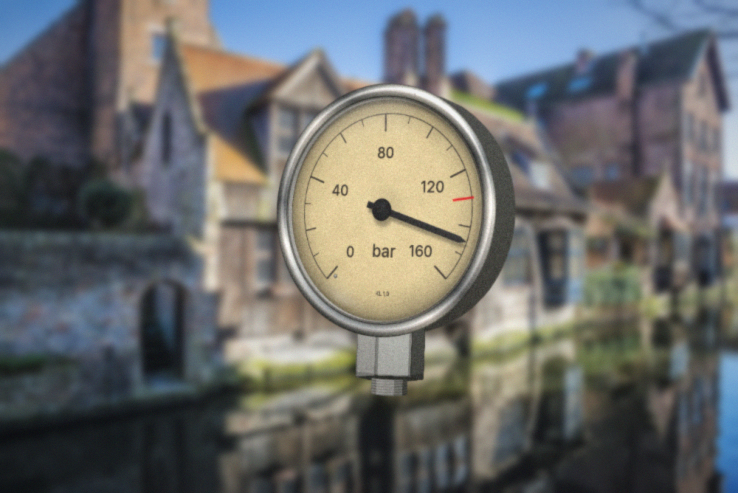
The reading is 145 bar
